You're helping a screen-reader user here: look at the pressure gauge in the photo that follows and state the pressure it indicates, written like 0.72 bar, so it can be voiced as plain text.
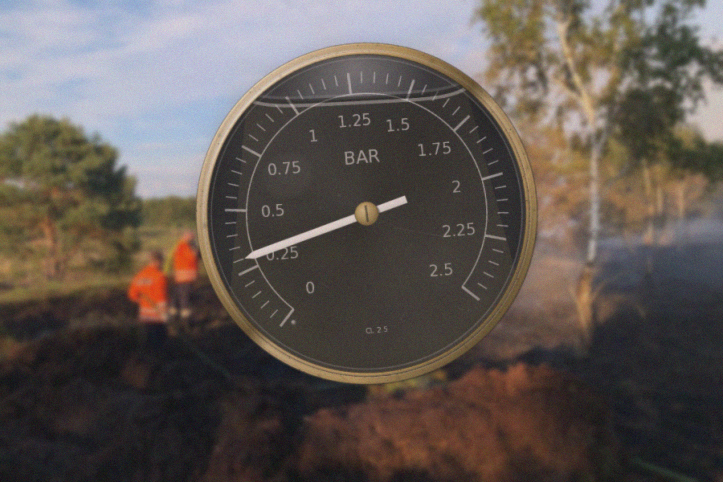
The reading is 0.3 bar
